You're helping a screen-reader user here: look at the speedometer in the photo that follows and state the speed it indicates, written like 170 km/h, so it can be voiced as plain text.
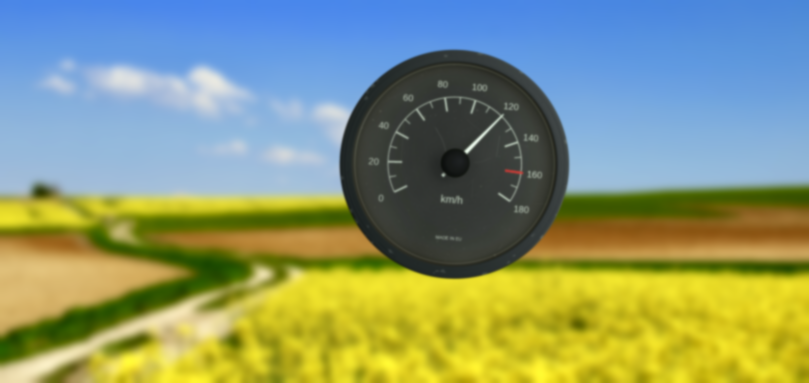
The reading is 120 km/h
